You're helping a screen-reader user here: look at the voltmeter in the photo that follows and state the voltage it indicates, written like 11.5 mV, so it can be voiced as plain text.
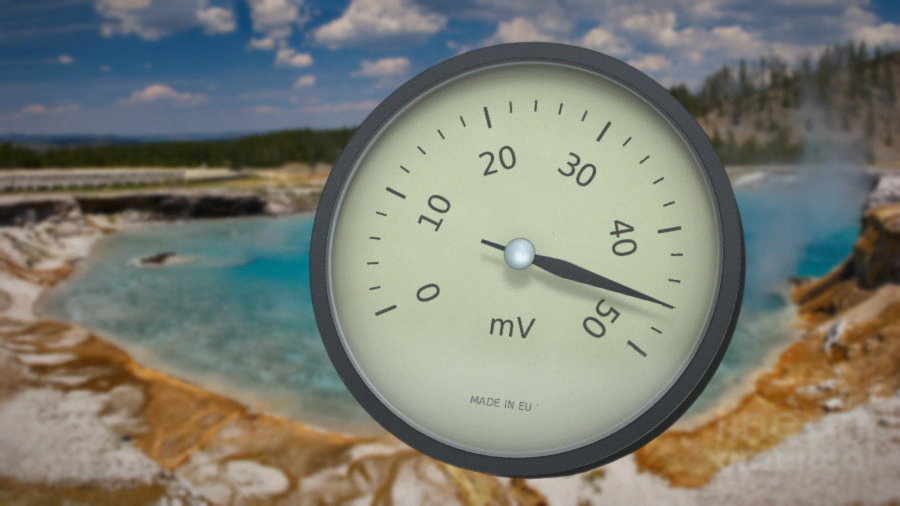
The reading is 46 mV
